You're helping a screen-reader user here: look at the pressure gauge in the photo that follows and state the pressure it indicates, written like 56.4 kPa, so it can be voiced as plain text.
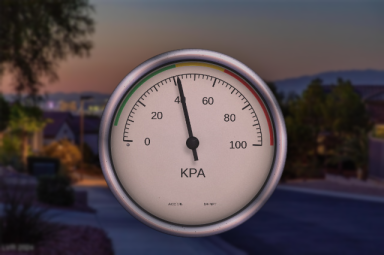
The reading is 42 kPa
